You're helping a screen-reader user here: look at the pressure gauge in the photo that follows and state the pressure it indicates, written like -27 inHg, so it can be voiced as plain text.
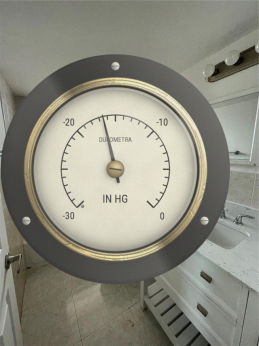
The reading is -16.5 inHg
